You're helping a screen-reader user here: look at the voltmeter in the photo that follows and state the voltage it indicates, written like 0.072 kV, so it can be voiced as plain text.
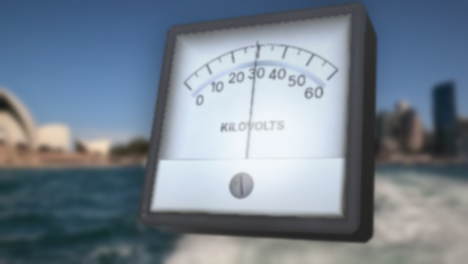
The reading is 30 kV
